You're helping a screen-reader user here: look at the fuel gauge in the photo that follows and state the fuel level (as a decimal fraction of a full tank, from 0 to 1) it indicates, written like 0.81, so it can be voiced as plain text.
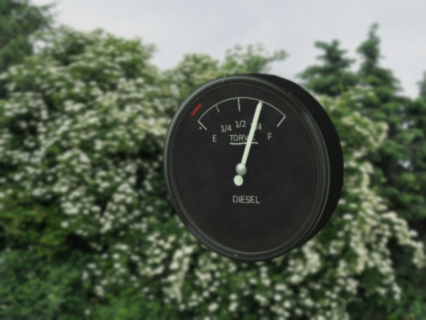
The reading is 0.75
